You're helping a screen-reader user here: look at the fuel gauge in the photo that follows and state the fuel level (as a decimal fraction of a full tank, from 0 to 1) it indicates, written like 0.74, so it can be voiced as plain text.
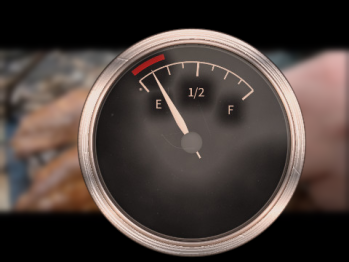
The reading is 0.125
